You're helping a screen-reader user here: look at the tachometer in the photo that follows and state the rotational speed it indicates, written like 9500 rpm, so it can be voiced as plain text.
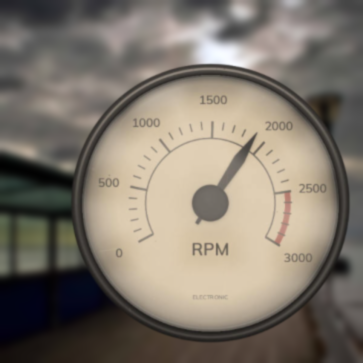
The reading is 1900 rpm
